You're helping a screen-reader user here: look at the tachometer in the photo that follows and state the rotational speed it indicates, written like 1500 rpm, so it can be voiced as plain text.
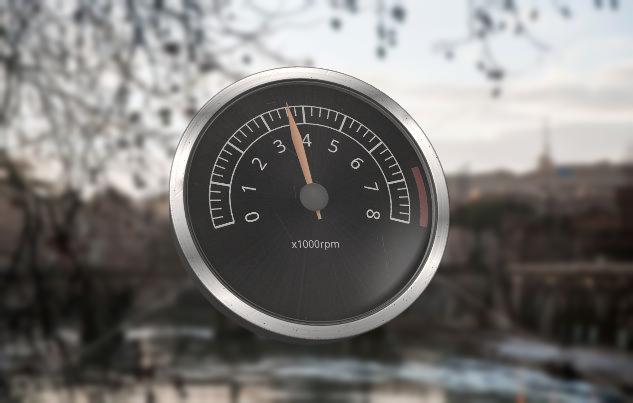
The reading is 3600 rpm
